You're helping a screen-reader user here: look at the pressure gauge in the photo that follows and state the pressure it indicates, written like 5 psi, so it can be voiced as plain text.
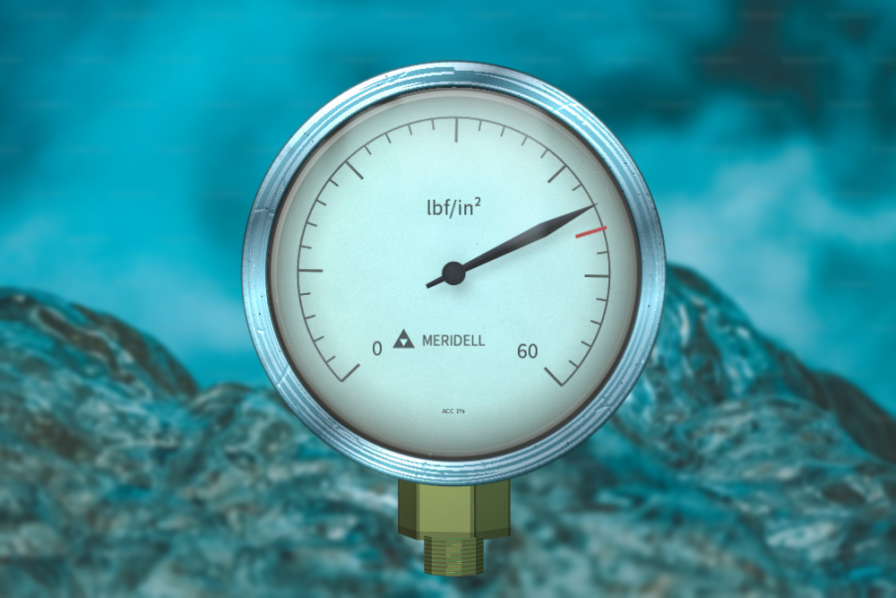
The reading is 44 psi
